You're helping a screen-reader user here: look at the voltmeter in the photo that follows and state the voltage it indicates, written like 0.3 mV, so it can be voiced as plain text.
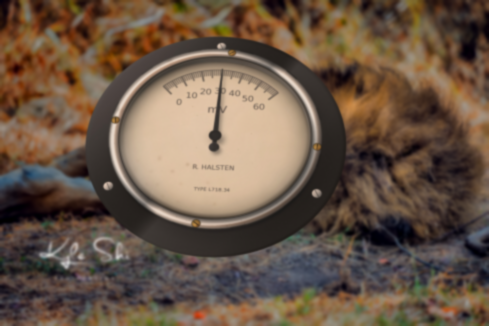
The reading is 30 mV
